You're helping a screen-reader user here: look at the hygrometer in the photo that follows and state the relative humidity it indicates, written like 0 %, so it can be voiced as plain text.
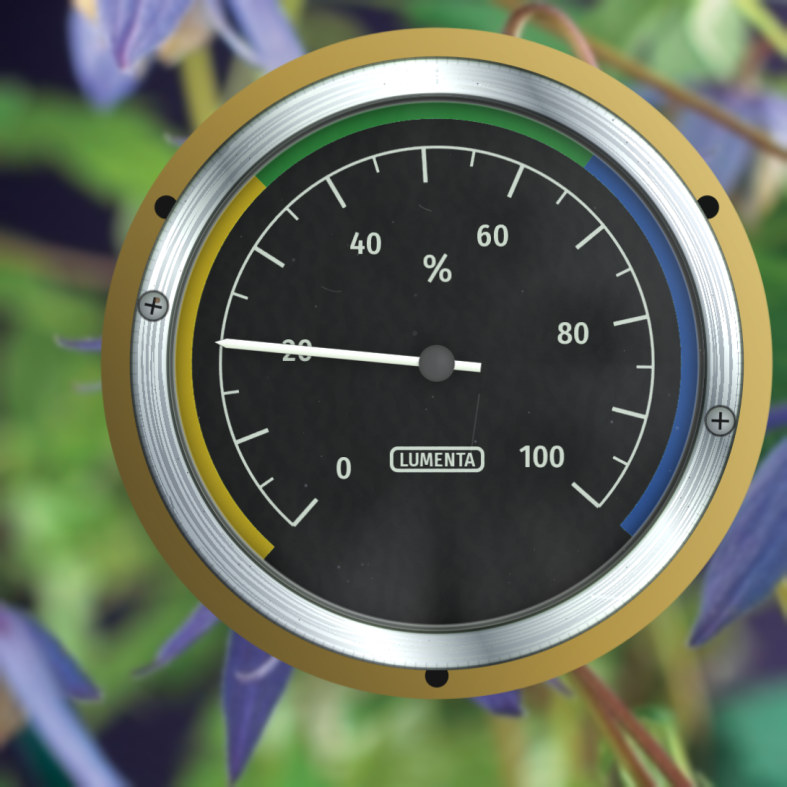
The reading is 20 %
